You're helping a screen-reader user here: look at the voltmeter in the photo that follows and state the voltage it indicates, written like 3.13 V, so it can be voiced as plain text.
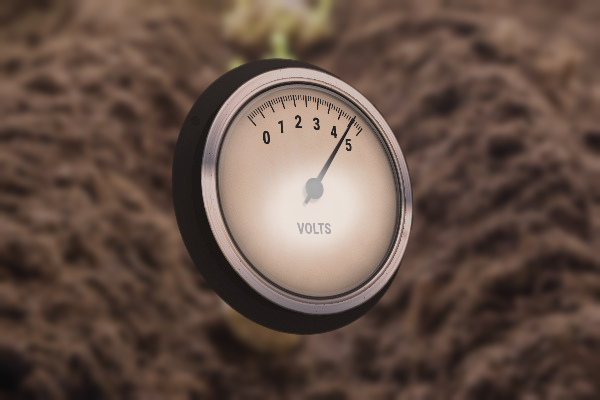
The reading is 4.5 V
